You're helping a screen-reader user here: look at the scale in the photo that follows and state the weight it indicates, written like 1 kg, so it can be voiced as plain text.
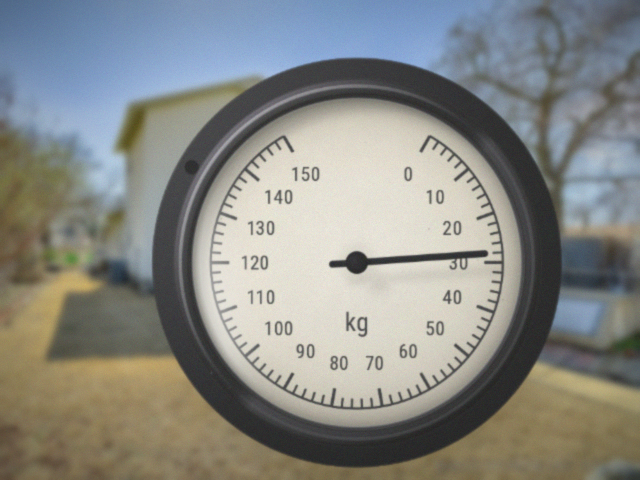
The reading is 28 kg
